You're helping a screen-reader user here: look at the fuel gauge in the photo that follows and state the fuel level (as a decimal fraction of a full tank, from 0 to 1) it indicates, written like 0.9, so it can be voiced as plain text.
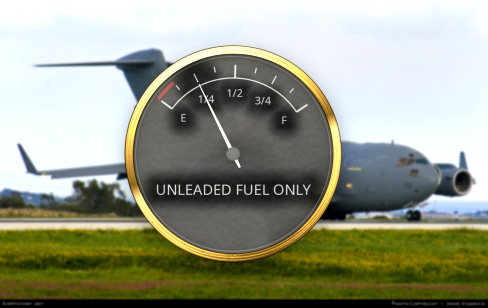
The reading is 0.25
